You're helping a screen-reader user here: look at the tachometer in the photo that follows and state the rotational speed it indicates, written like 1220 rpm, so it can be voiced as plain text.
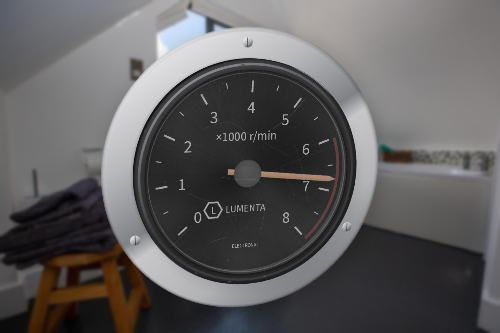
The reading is 6750 rpm
